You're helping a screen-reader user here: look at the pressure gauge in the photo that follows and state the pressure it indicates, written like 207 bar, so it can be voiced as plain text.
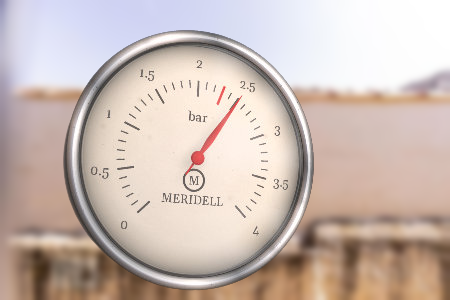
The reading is 2.5 bar
